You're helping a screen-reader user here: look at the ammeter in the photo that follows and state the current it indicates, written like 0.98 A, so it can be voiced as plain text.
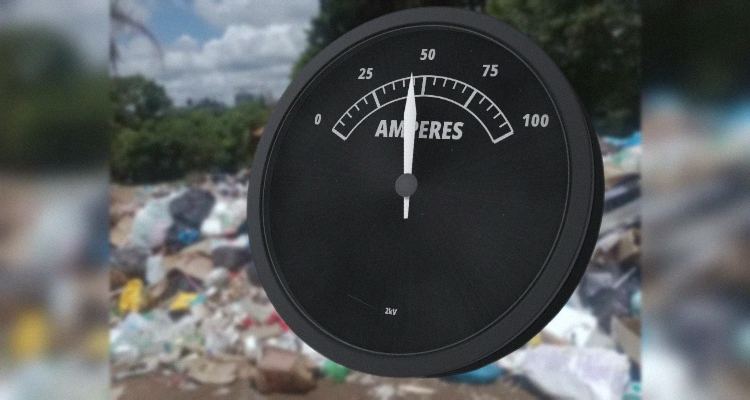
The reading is 45 A
